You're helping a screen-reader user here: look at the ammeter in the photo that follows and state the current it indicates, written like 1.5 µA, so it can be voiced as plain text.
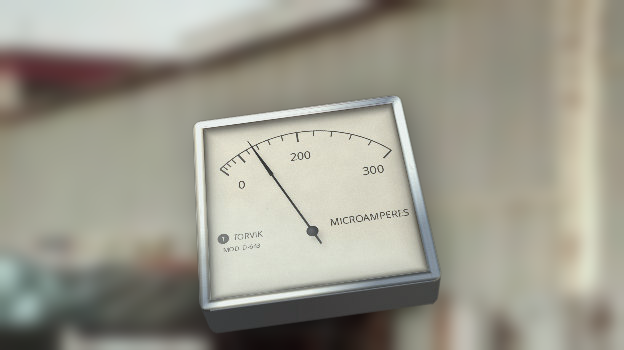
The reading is 130 µA
